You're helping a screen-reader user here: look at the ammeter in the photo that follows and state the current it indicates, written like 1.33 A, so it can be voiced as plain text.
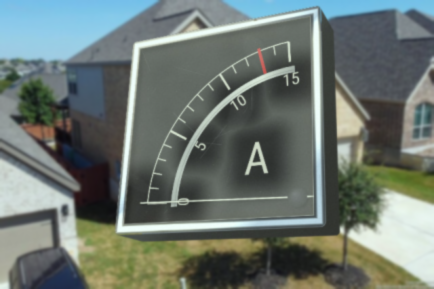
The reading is 0 A
